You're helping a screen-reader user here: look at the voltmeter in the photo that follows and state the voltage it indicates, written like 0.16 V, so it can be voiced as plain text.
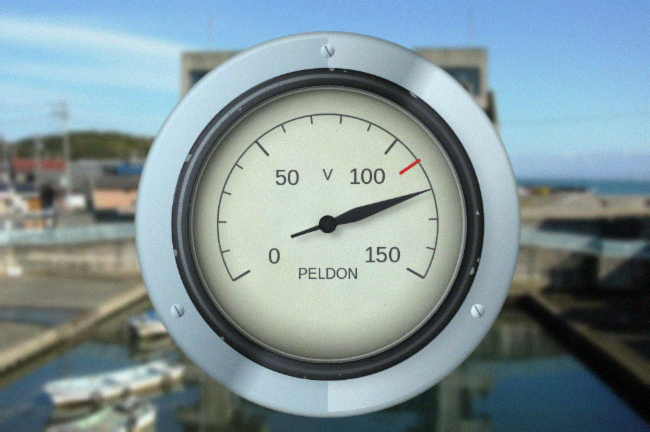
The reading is 120 V
